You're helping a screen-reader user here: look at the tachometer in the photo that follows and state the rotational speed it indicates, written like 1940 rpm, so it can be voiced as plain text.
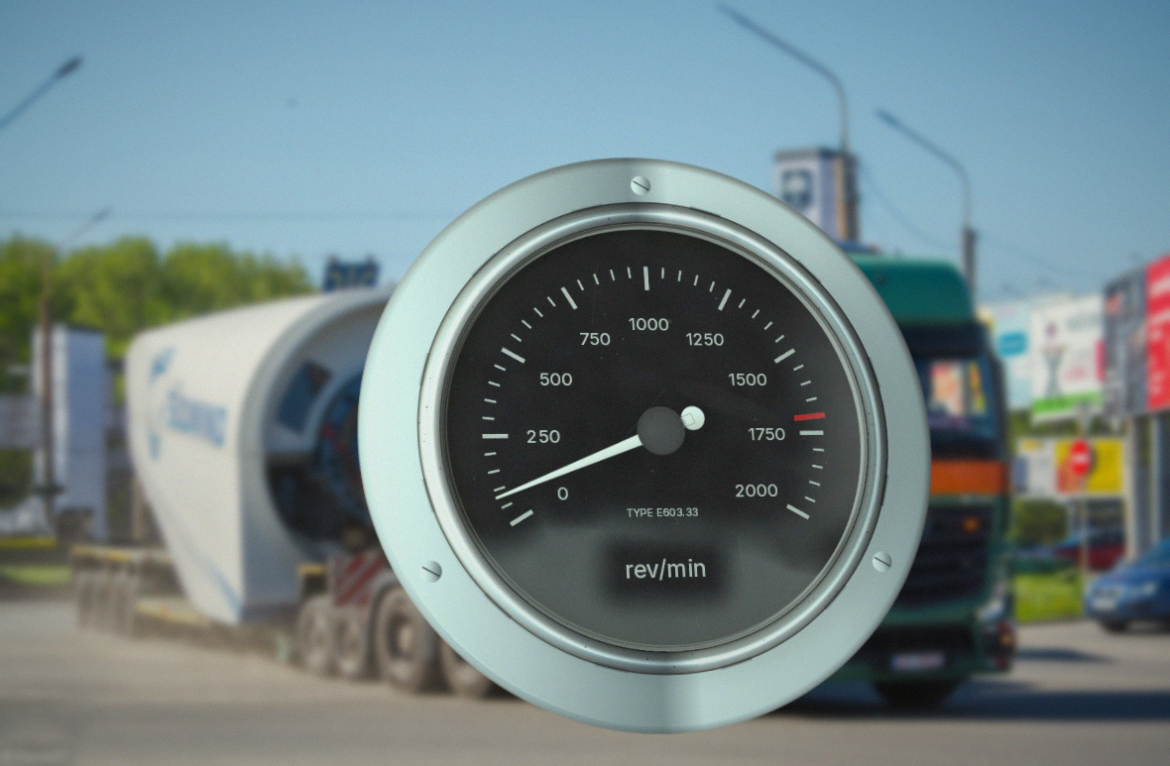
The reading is 75 rpm
